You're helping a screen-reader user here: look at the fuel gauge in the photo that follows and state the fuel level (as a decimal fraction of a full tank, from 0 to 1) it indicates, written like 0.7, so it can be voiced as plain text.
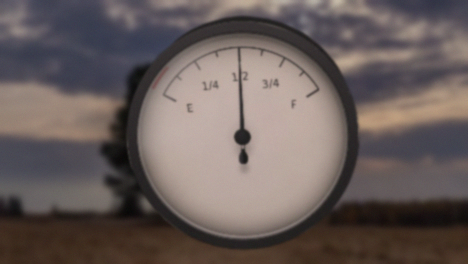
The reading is 0.5
